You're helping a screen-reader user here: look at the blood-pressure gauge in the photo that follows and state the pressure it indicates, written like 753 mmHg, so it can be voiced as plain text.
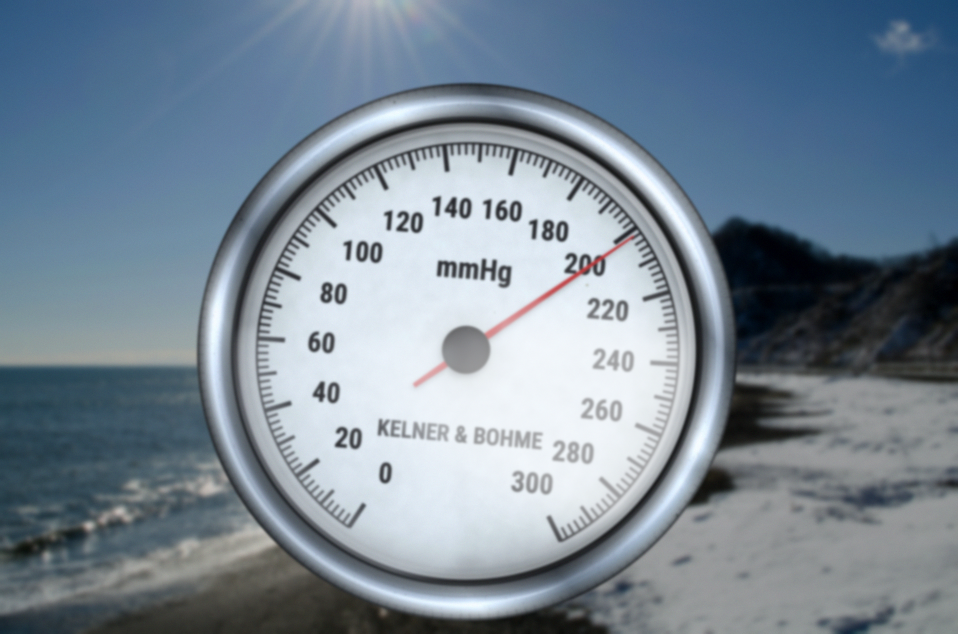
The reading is 202 mmHg
